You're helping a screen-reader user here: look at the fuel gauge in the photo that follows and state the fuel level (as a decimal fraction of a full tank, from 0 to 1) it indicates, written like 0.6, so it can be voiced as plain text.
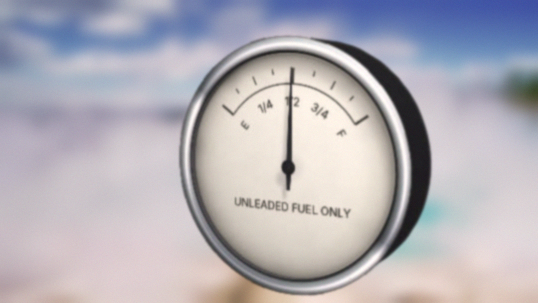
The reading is 0.5
